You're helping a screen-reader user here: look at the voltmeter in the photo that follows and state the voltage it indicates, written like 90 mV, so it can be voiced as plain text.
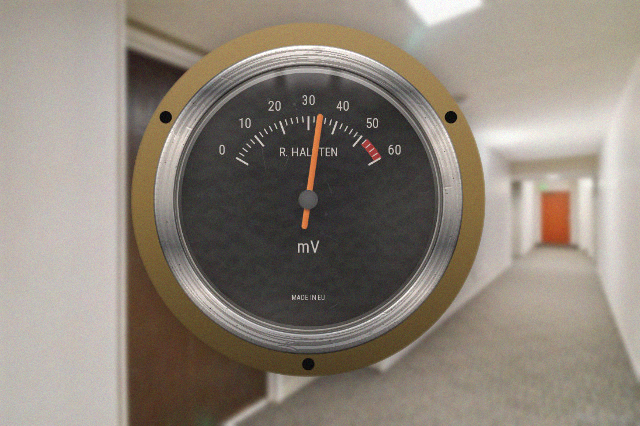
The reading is 34 mV
